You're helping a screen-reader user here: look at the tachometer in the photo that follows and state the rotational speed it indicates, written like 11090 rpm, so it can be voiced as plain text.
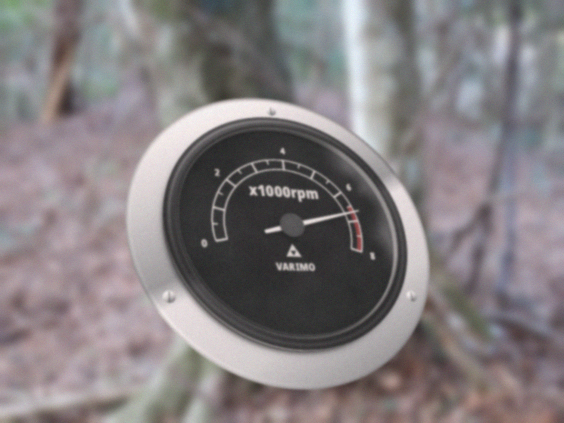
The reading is 6750 rpm
